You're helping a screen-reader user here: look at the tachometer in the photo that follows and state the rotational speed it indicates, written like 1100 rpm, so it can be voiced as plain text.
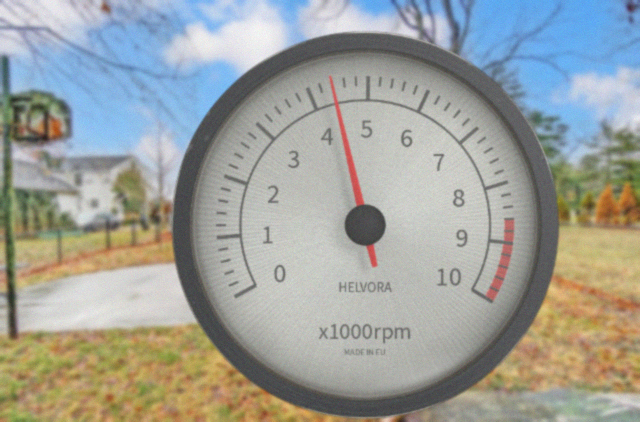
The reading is 4400 rpm
